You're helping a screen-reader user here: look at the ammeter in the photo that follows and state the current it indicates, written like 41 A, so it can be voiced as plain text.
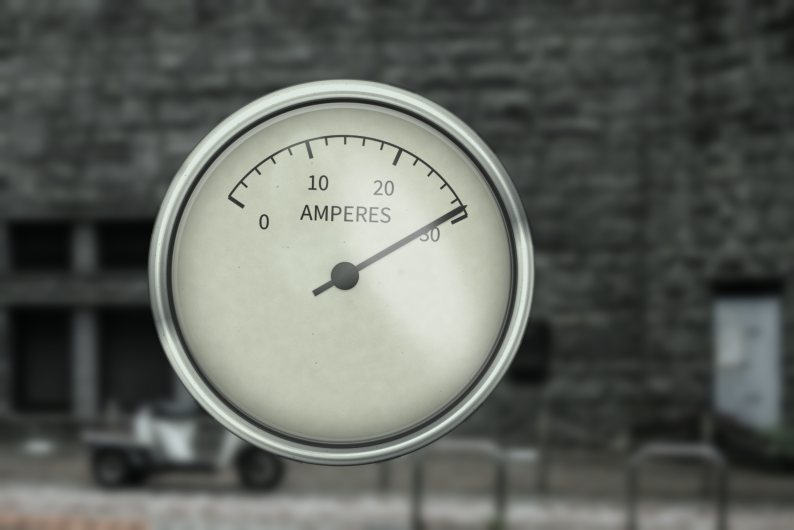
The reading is 29 A
